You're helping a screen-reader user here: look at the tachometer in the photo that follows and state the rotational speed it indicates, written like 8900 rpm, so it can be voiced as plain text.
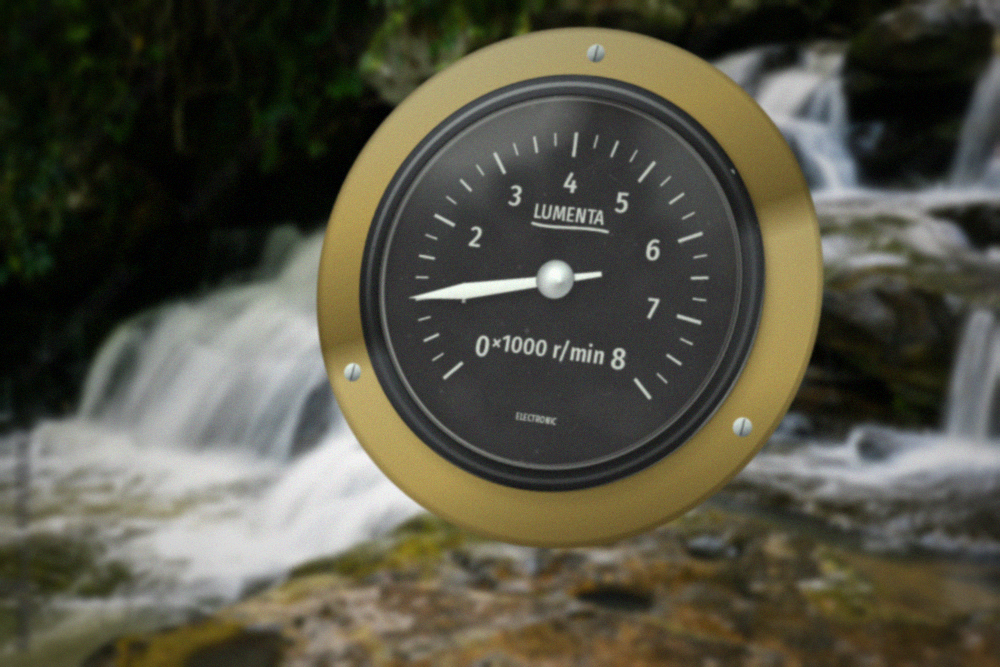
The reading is 1000 rpm
